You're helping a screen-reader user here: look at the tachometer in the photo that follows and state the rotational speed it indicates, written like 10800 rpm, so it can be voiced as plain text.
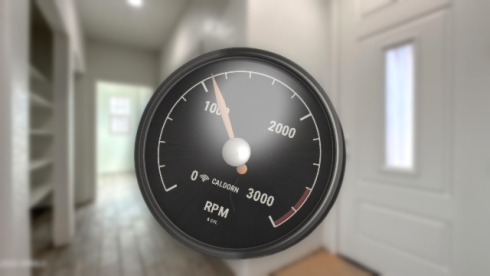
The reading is 1100 rpm
